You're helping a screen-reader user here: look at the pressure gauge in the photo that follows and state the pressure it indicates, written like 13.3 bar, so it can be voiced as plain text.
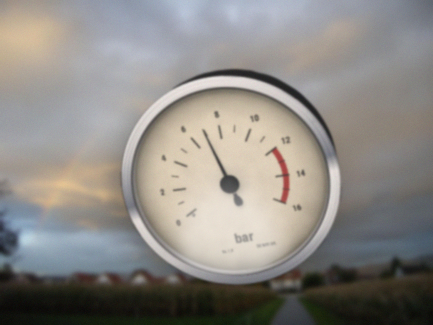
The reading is 7 bar
